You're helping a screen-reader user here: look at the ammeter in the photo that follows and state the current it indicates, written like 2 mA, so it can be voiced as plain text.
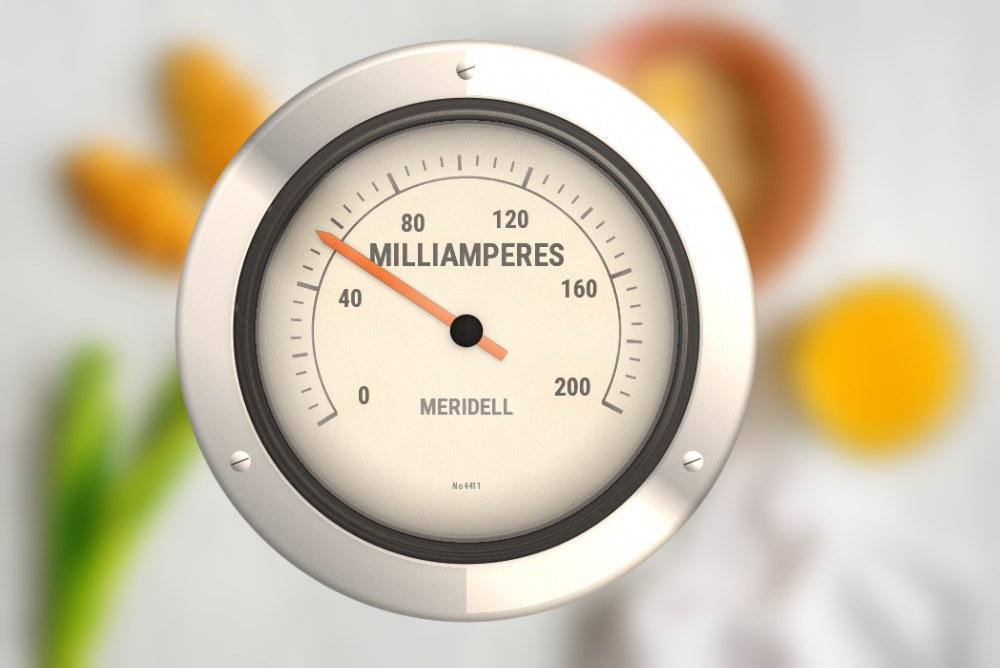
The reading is 55 mA
